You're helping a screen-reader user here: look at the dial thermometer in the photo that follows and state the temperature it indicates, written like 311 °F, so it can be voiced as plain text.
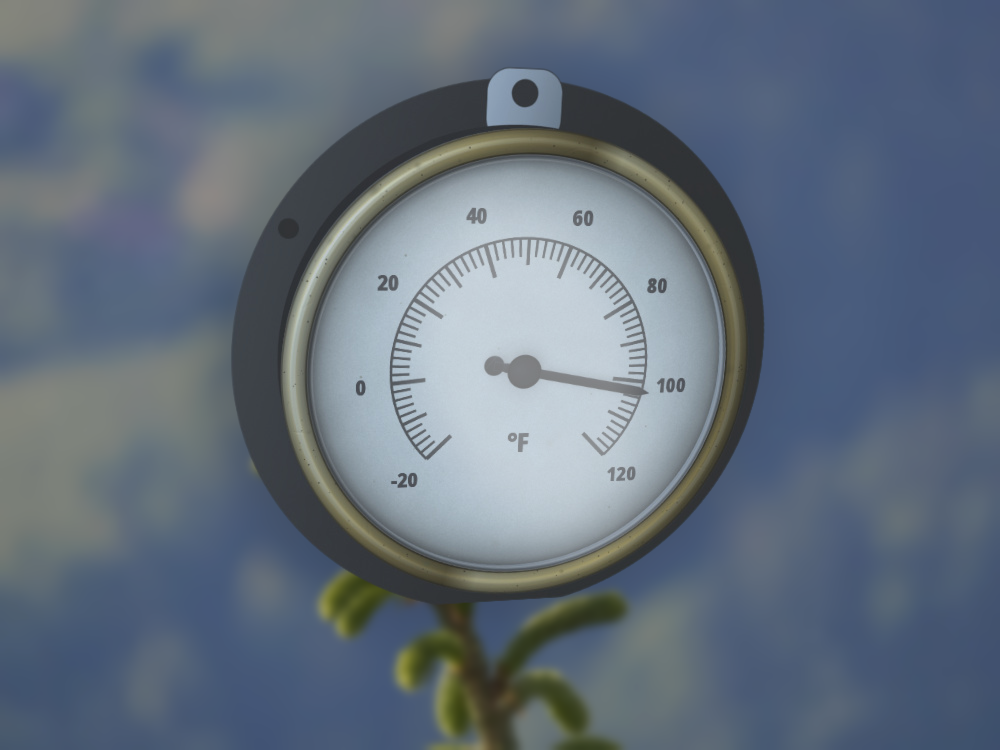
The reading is 102 °F
